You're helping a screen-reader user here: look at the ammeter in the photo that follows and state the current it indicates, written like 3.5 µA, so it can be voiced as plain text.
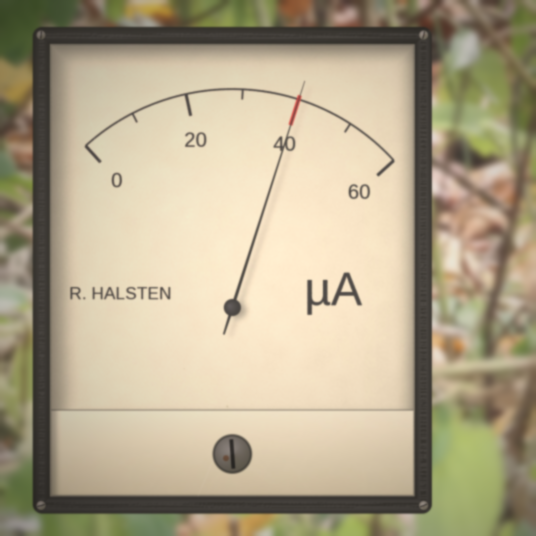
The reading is 40 µA
